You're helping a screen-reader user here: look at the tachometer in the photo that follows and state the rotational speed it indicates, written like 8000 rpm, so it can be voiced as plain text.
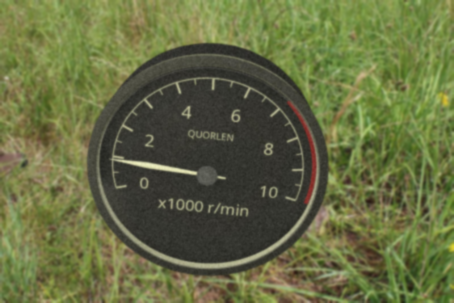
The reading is 1000 rpm
